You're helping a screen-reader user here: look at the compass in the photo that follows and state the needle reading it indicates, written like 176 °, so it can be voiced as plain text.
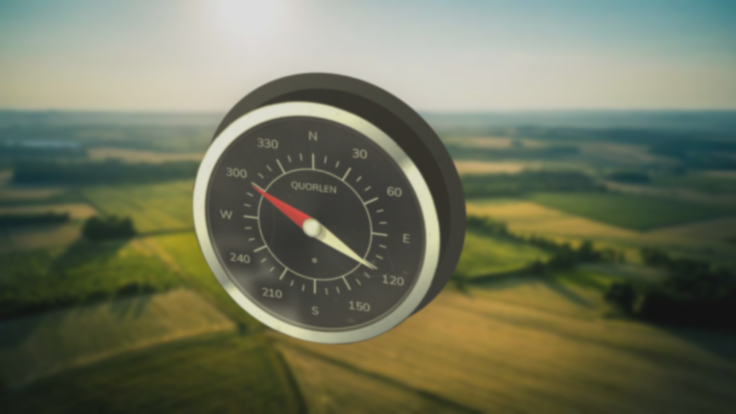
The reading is 300 °
